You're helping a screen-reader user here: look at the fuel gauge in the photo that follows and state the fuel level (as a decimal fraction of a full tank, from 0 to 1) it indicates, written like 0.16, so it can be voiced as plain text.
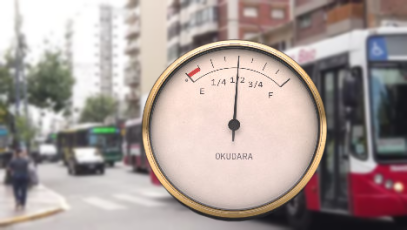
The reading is 0.5
